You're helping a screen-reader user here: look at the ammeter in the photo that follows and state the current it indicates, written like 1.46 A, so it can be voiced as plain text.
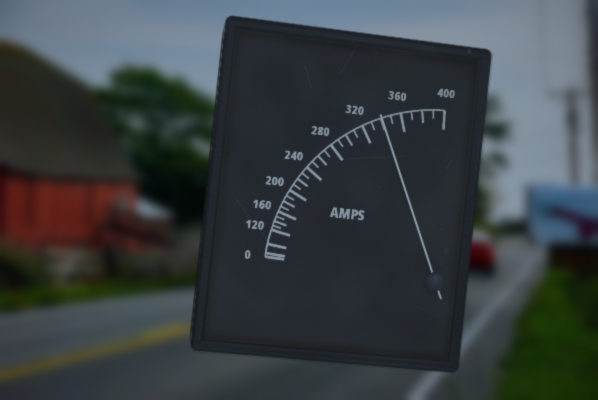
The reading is 340 A
